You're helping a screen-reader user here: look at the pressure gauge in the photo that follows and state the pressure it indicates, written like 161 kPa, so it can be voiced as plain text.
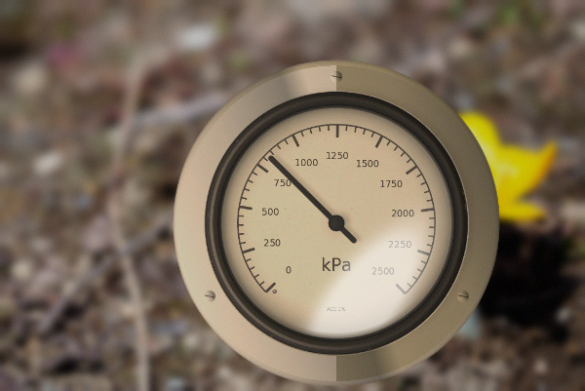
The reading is 825 kPa
